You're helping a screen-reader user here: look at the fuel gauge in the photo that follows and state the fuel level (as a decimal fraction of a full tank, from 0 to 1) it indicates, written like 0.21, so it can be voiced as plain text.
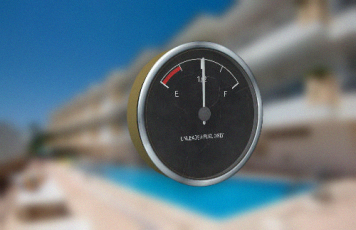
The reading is 0.5
